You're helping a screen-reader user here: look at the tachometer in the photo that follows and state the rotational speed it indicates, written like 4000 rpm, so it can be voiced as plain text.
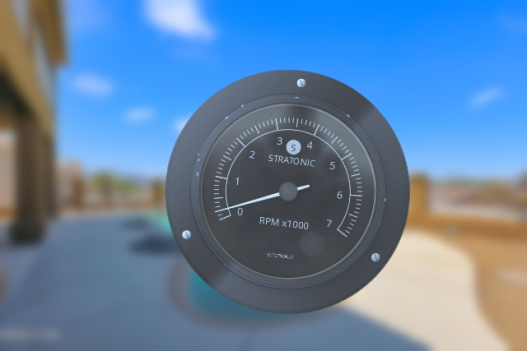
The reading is 200 rpm
